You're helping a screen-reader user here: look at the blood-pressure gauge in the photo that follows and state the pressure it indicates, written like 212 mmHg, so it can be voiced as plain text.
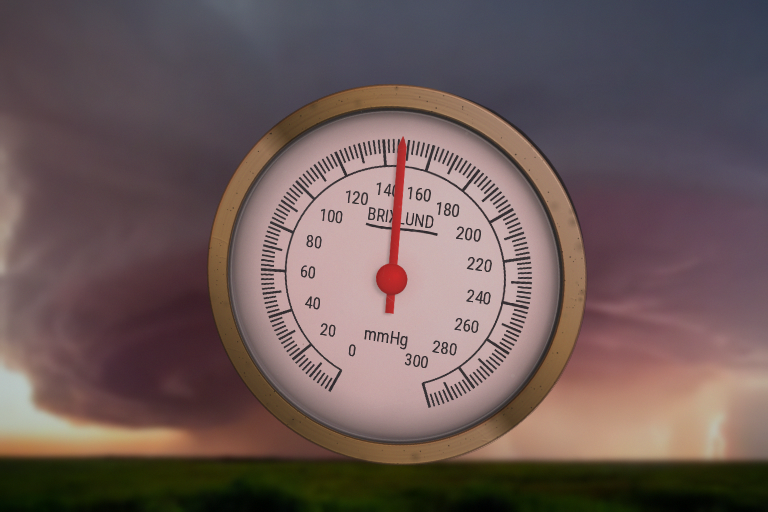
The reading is 148 mmHg
